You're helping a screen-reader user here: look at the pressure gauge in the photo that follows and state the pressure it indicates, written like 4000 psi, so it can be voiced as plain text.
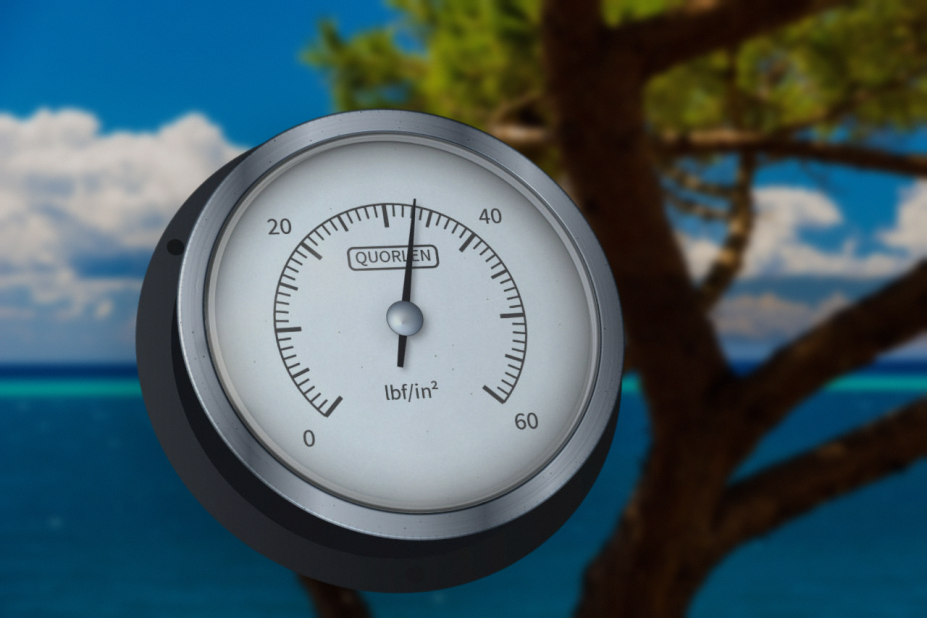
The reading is 33 psi
